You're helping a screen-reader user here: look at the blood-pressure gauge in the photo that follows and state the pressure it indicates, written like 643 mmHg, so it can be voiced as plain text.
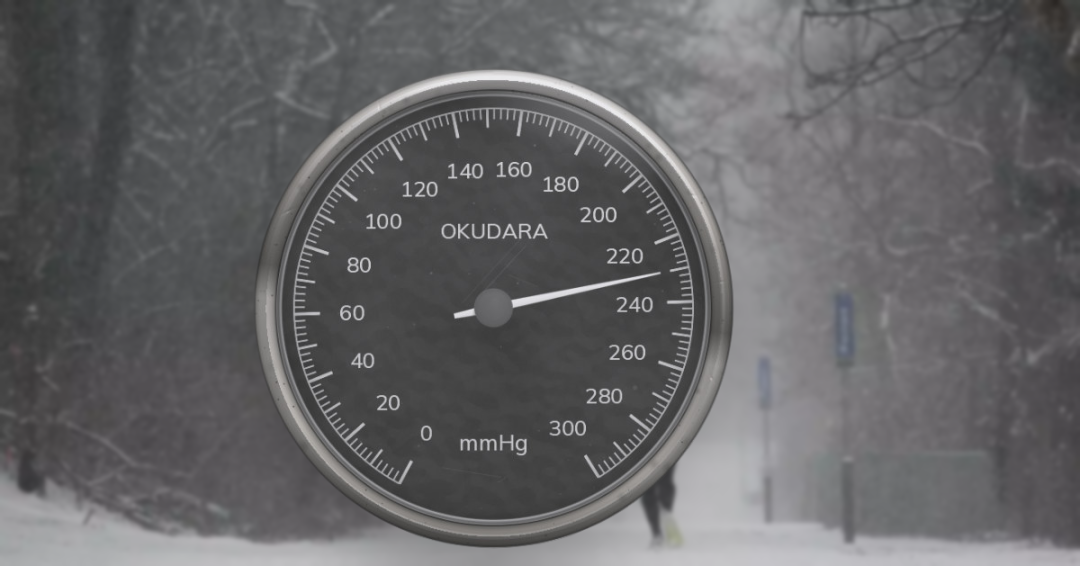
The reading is 230 mmHg
